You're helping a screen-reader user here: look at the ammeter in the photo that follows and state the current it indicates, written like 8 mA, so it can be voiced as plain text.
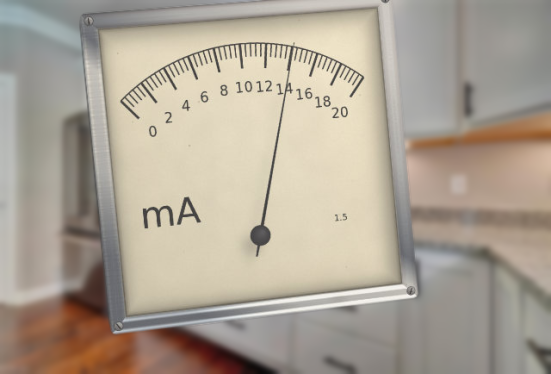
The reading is 14 mA
